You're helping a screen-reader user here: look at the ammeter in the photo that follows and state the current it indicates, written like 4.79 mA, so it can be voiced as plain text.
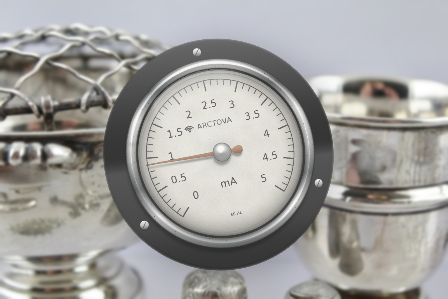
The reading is 0.9 mA
